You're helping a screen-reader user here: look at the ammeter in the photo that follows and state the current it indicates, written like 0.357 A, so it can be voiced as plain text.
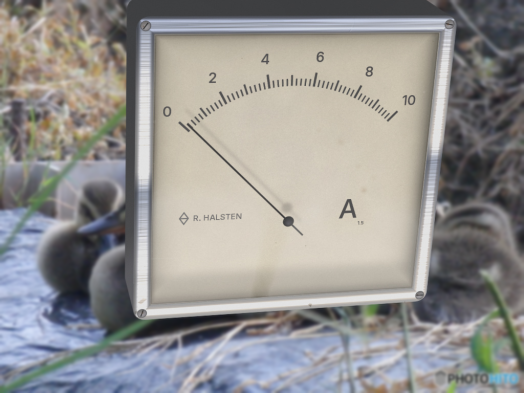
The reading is 0.2 A
